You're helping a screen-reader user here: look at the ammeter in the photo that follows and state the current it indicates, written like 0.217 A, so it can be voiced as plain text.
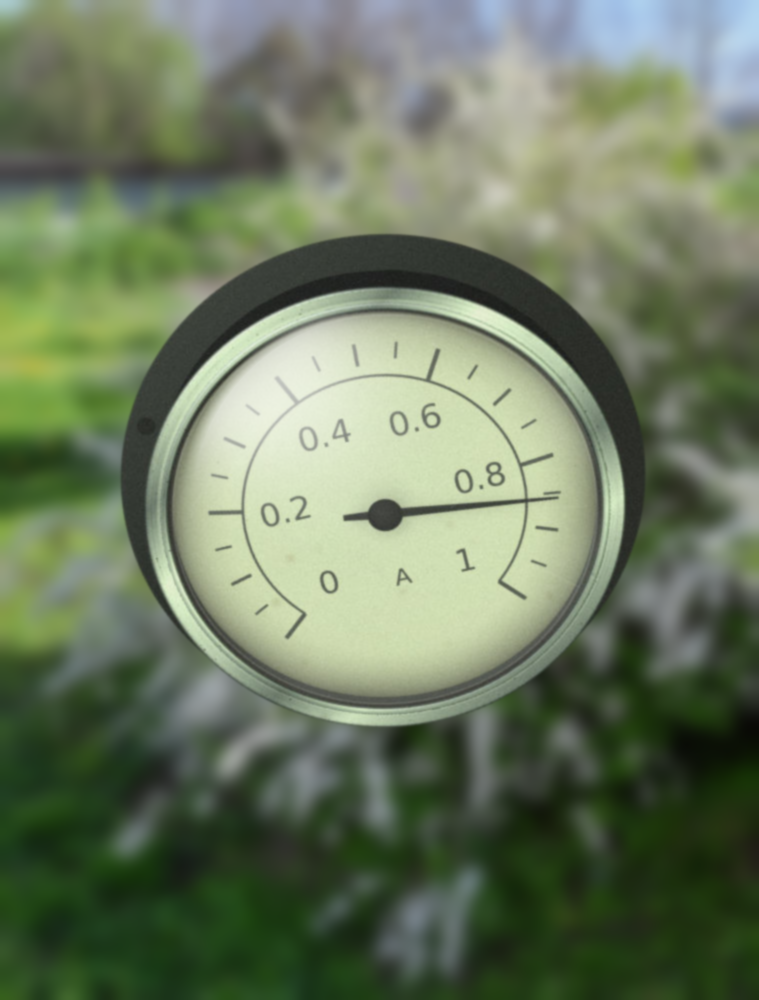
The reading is 0.85 A
